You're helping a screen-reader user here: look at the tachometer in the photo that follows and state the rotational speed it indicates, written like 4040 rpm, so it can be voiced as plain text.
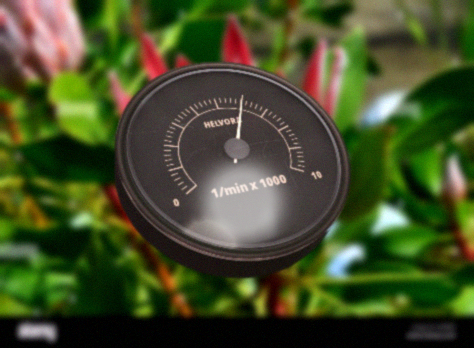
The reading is 6000 rpm
